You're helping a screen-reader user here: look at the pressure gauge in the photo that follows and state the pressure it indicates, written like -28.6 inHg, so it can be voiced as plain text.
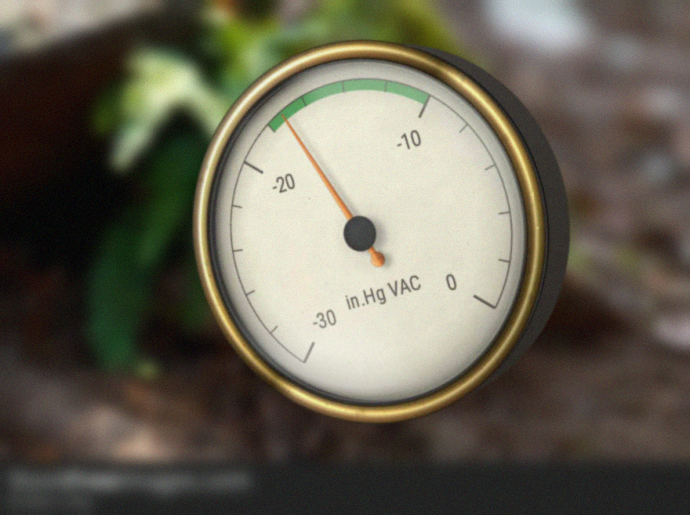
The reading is -17 inHg
